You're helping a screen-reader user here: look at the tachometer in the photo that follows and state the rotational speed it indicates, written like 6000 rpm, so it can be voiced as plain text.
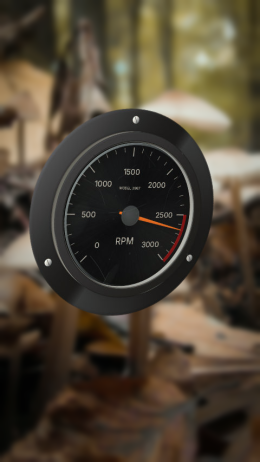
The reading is 2650 rpm
